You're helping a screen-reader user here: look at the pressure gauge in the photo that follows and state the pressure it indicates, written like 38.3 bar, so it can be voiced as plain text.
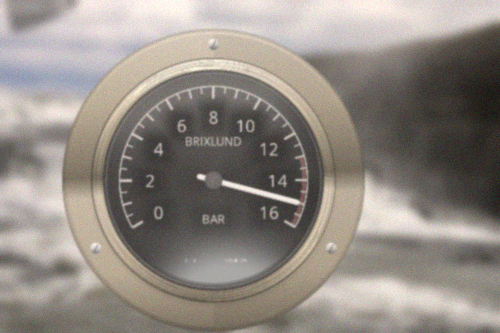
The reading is 15 bar
